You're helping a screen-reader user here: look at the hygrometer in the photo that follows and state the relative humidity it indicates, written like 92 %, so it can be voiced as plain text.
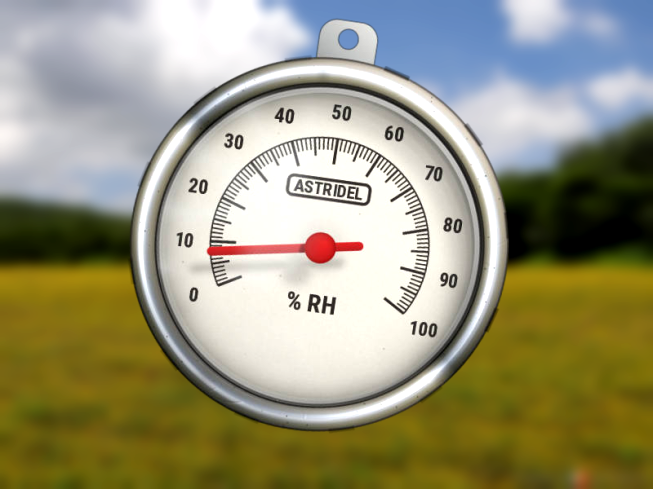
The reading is 8 %
